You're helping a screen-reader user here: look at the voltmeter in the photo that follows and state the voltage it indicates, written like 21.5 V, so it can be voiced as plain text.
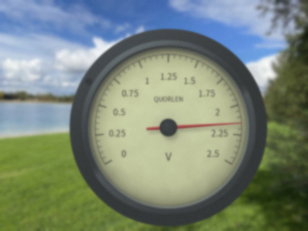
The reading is 2.15 V
